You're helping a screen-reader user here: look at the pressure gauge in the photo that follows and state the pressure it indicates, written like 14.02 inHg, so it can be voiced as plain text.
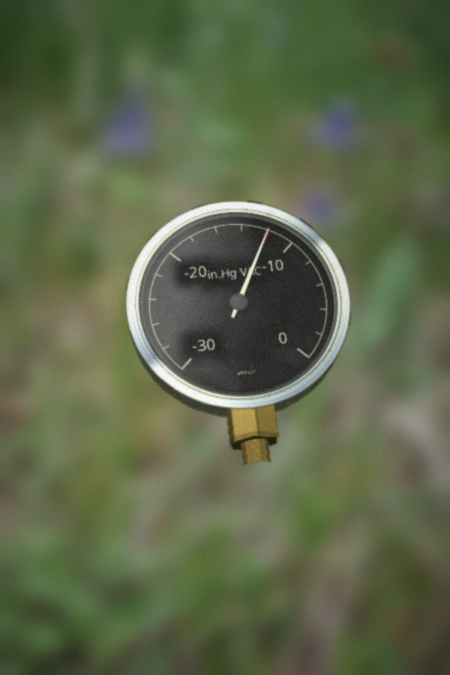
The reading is -12 inHg
